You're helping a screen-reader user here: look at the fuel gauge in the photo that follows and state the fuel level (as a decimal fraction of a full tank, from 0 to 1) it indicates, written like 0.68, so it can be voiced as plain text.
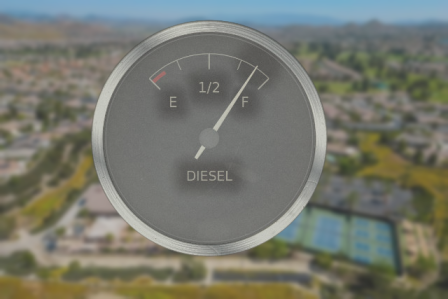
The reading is 0.875
